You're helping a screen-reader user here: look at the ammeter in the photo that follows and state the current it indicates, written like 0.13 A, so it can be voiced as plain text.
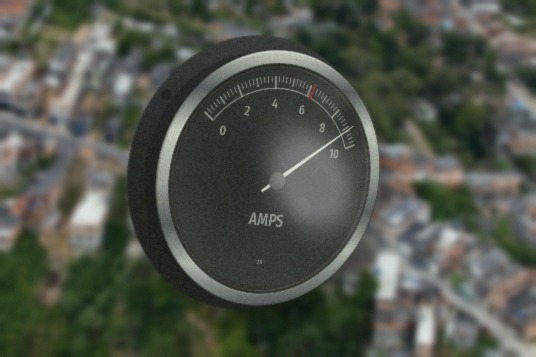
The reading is 9 A
